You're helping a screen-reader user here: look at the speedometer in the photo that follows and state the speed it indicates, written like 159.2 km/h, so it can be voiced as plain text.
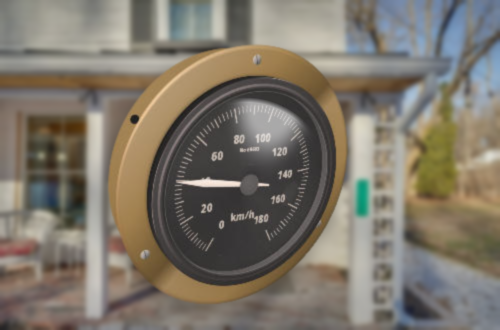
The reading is 40 km/h
